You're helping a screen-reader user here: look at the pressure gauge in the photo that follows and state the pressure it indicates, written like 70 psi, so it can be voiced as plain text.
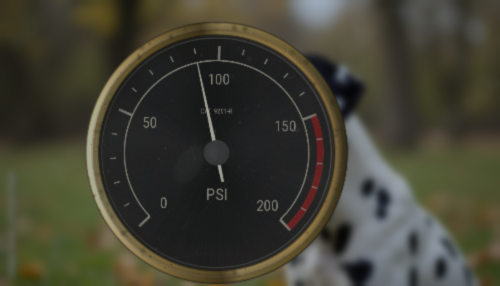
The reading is 90 psi
